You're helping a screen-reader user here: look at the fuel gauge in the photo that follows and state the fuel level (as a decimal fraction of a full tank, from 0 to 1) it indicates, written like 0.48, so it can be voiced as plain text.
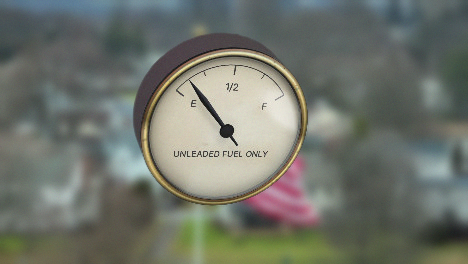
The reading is 0.125
